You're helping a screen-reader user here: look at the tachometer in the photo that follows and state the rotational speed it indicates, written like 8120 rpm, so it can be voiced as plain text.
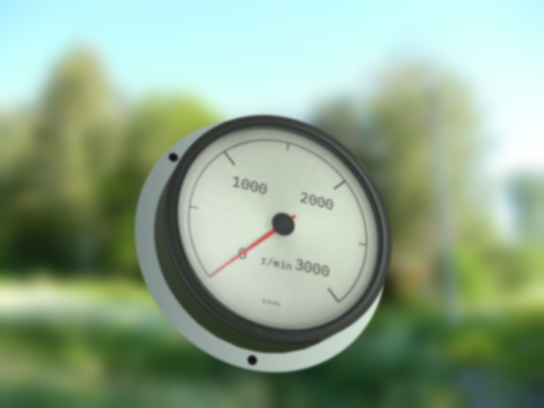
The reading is 0 rpm
